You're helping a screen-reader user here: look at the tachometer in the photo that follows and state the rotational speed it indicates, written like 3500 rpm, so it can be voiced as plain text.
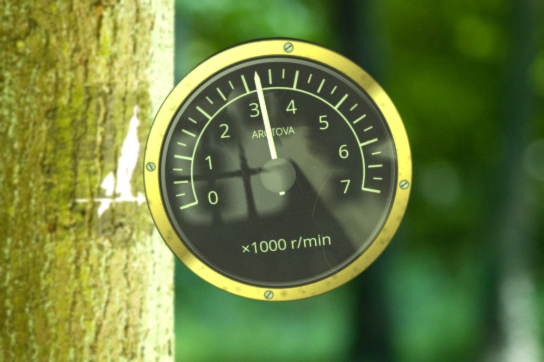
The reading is 3250 rpm
